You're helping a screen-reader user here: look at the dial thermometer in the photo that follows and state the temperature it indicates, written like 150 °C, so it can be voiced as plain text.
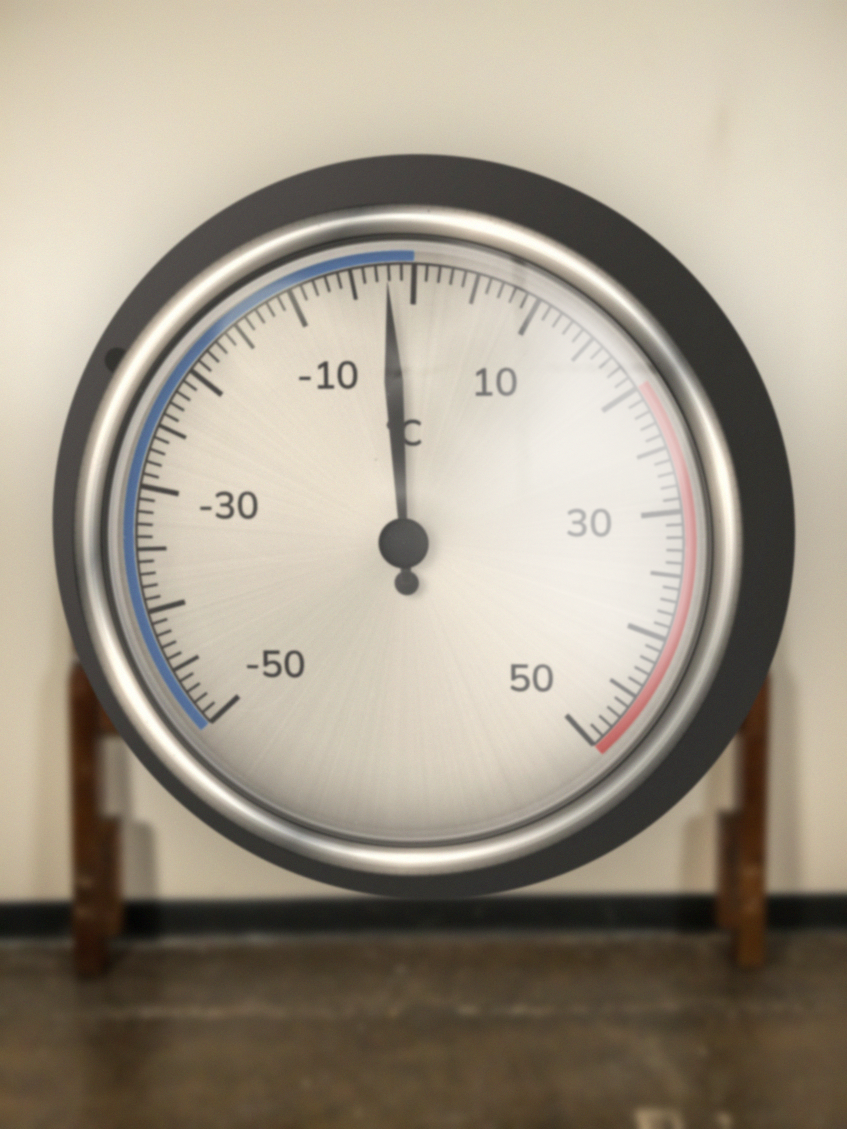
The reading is -2 °C
